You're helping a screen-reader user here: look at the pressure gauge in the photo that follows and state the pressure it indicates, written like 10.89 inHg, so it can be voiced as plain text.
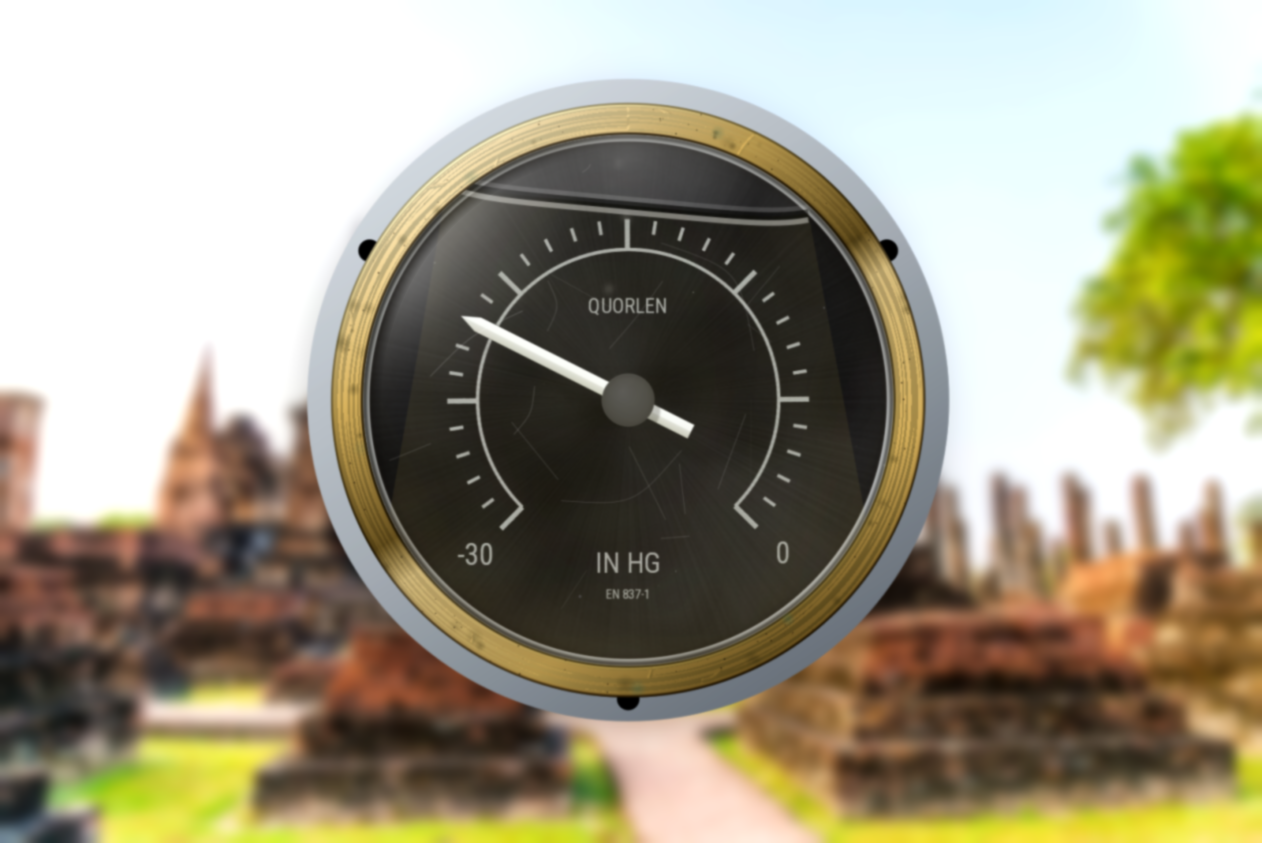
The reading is -22 inHg
